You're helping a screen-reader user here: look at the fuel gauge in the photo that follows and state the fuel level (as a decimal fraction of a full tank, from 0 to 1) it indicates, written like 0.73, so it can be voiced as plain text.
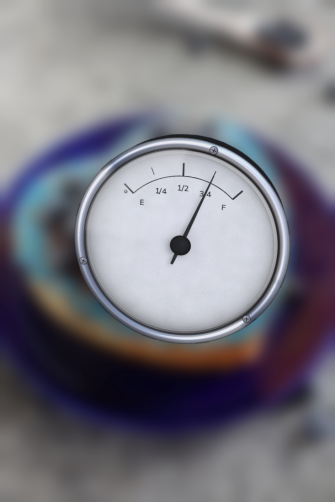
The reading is 0.75
